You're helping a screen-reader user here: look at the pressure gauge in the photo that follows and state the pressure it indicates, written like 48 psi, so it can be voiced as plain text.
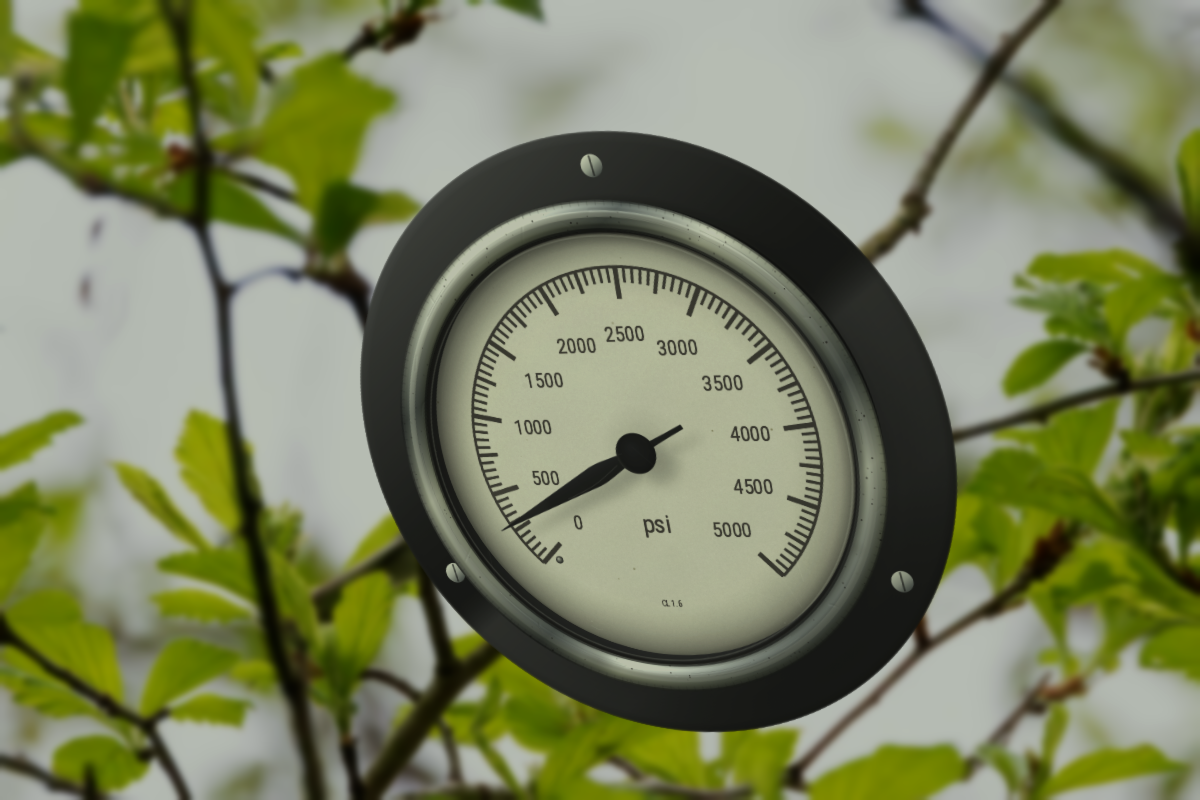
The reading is 300 psi
